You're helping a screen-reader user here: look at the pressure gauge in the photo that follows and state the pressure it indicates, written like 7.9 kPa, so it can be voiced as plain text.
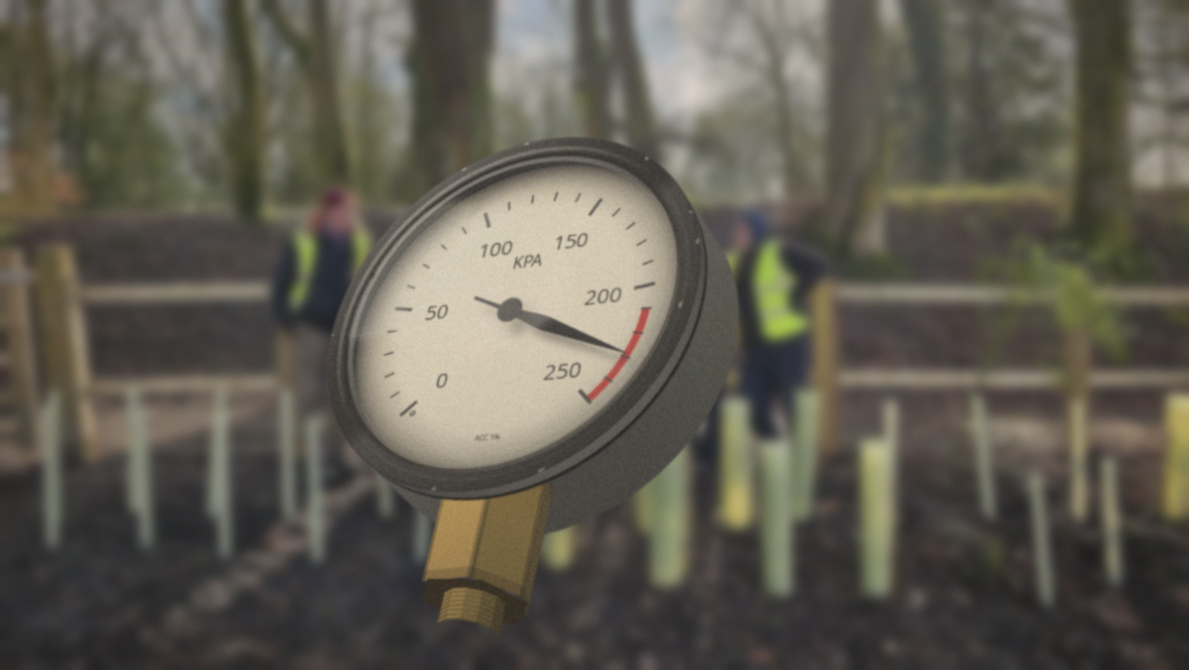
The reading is 230 kPa
